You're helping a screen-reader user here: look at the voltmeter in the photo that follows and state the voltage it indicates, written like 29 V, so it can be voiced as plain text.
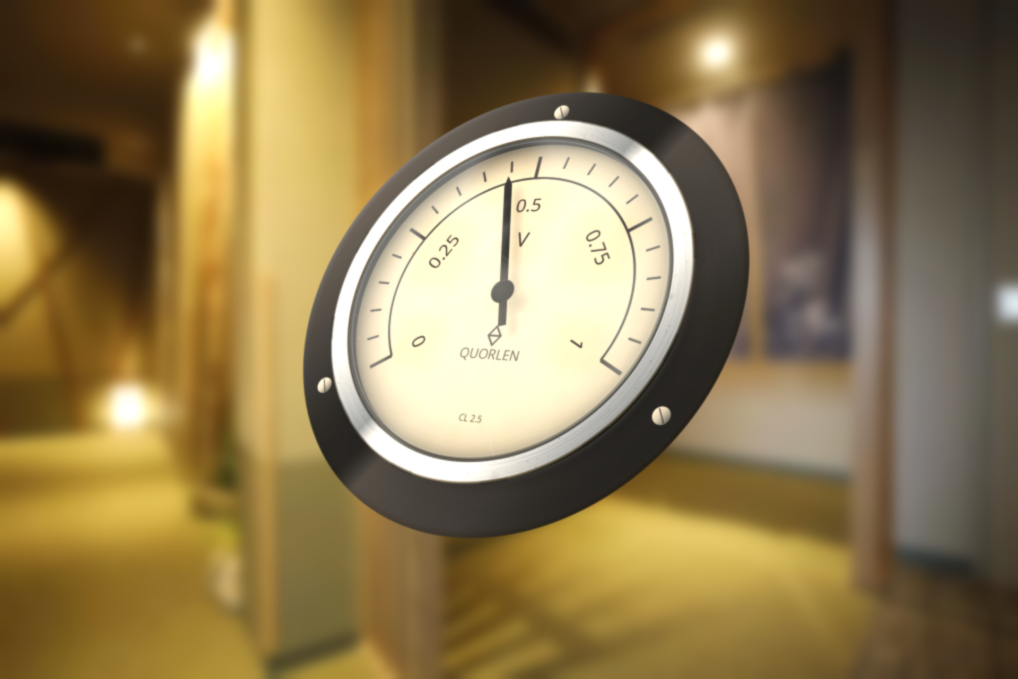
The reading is 0.45 V
